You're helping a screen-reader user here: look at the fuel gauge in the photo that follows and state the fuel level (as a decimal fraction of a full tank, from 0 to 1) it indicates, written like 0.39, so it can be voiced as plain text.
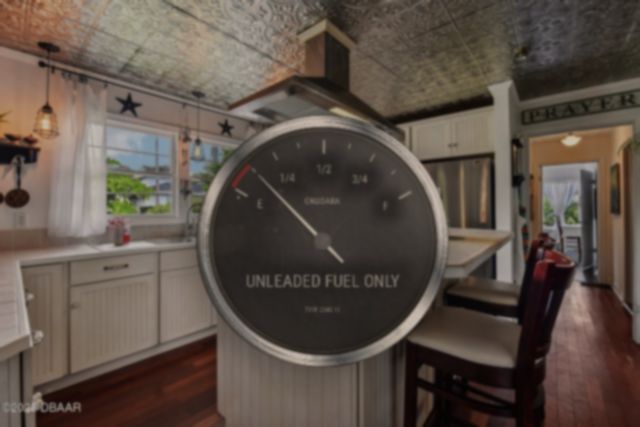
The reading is 0.125
